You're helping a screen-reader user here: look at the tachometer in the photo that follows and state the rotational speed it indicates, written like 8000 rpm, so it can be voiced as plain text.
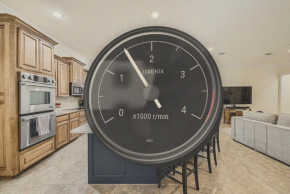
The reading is 1500 rpm
